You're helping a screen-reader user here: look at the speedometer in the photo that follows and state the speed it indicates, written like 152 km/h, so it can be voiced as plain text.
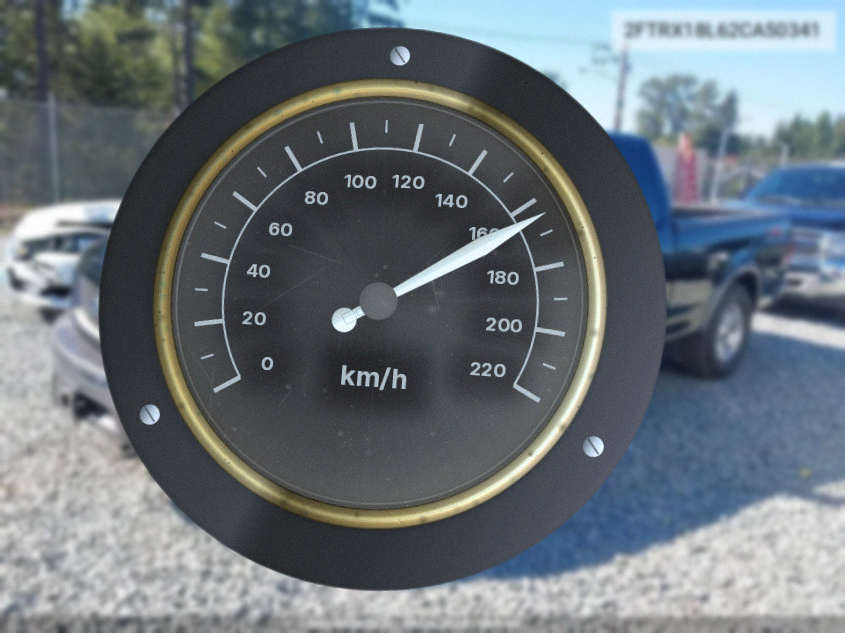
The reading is 165 km/h
